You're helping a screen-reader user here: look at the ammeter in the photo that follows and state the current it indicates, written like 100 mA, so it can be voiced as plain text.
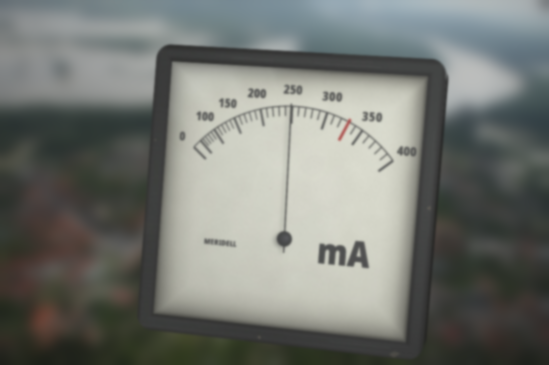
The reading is 250 mA
